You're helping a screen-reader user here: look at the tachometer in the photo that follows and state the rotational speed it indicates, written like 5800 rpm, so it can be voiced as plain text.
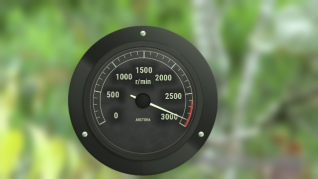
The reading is 2900 rpm
